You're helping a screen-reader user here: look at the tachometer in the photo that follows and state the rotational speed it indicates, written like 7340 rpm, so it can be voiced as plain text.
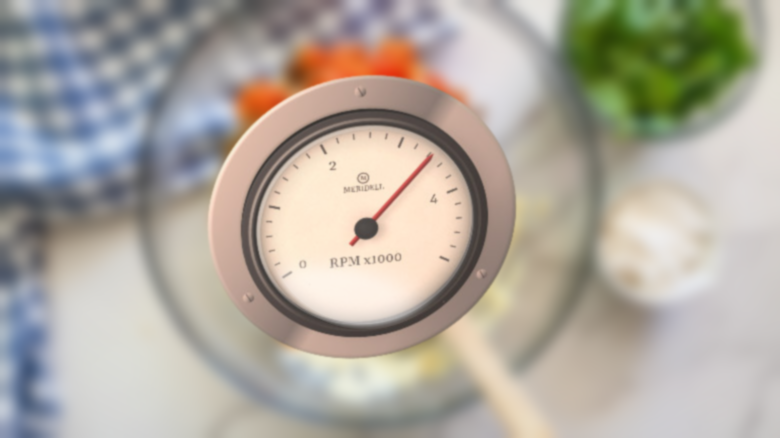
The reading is 3400 rpm
